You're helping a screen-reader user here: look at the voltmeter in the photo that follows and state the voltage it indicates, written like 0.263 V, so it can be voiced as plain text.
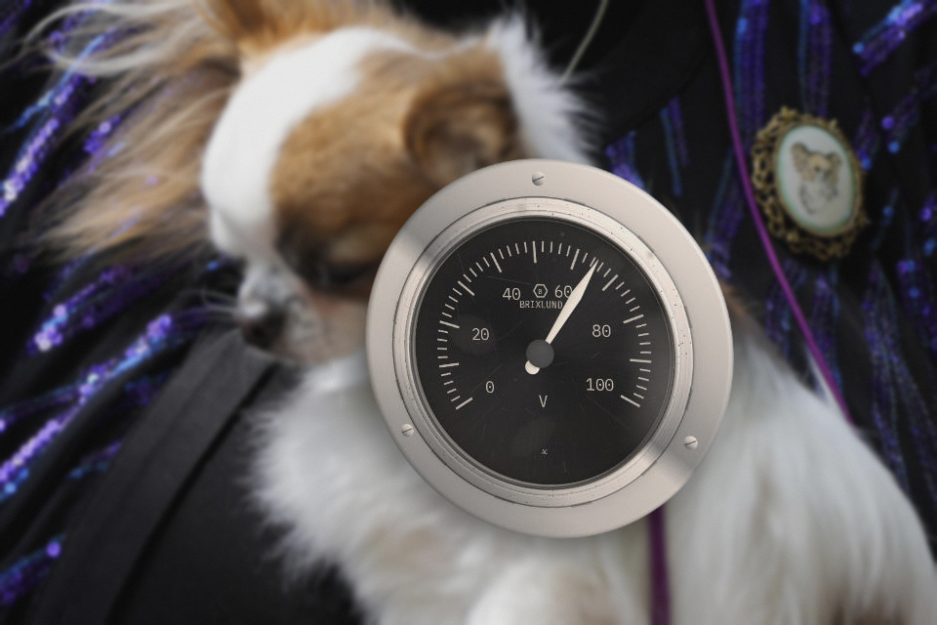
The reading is 65 V
